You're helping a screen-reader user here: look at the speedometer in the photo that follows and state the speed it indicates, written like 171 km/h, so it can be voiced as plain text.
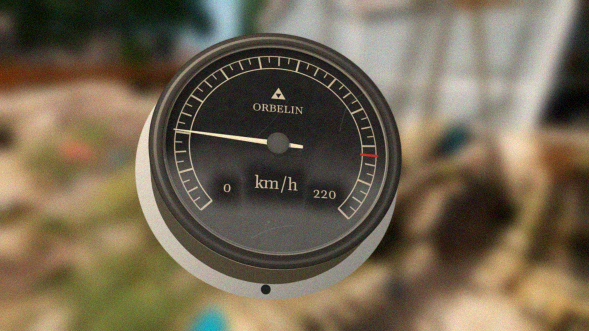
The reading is 40 km/h
